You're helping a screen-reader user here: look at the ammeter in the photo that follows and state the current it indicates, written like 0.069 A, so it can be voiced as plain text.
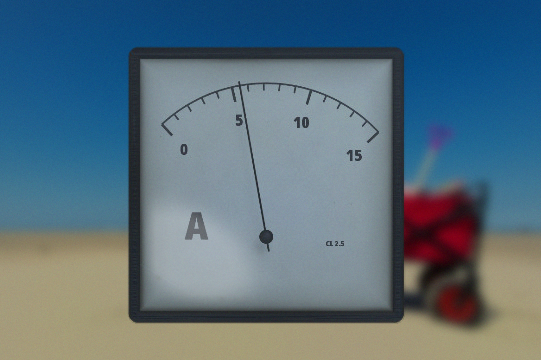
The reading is 5.5 A
